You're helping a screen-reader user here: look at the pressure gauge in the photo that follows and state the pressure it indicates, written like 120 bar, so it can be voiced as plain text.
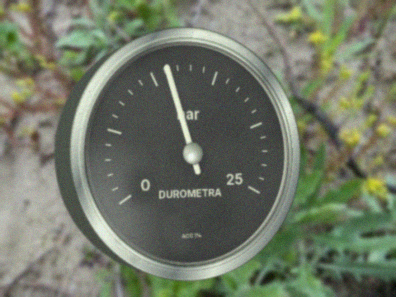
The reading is 11 bar
